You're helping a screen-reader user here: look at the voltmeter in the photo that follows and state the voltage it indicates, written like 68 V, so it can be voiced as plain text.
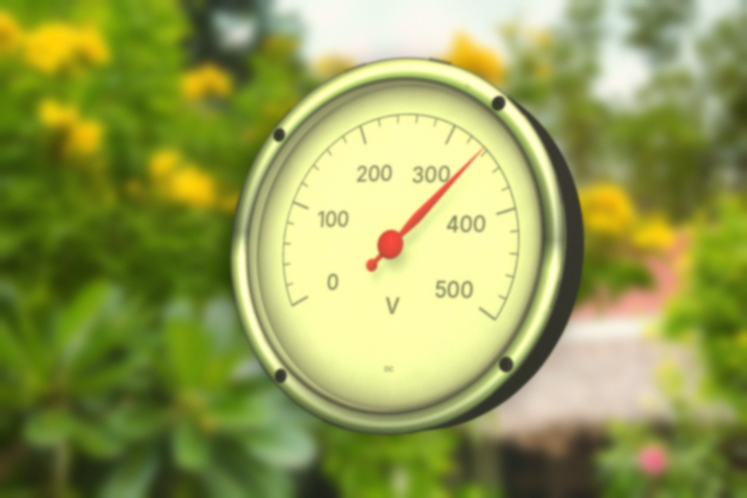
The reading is 340 V
